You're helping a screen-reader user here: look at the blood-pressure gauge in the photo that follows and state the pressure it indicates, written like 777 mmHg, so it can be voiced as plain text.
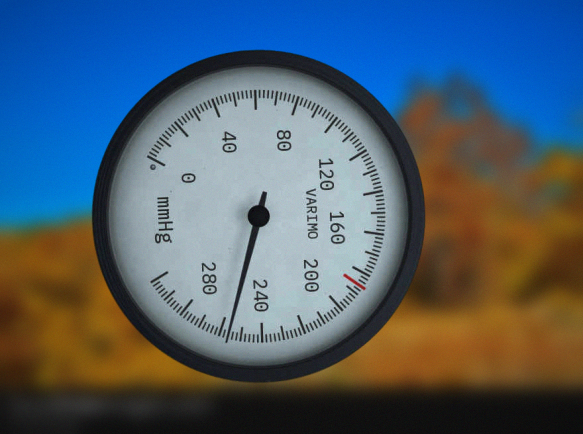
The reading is 256 mmHg
